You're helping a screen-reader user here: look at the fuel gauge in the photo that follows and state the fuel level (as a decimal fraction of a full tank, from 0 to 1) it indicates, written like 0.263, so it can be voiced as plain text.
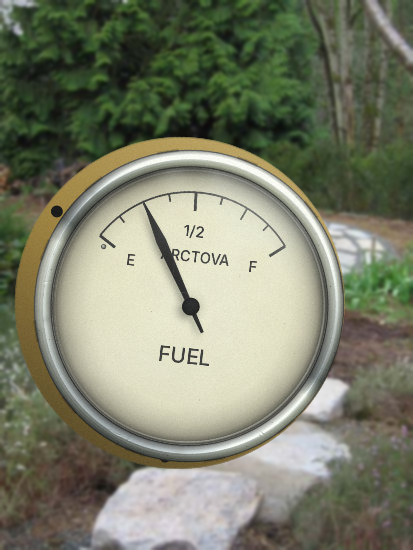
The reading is 0.25
